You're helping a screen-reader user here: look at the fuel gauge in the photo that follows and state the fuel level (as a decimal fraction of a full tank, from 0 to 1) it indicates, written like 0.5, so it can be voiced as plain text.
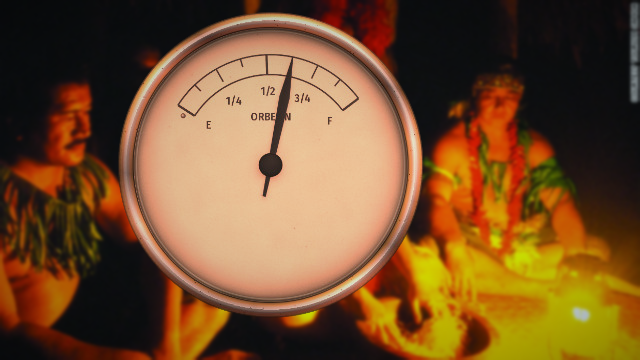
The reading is 0.625
